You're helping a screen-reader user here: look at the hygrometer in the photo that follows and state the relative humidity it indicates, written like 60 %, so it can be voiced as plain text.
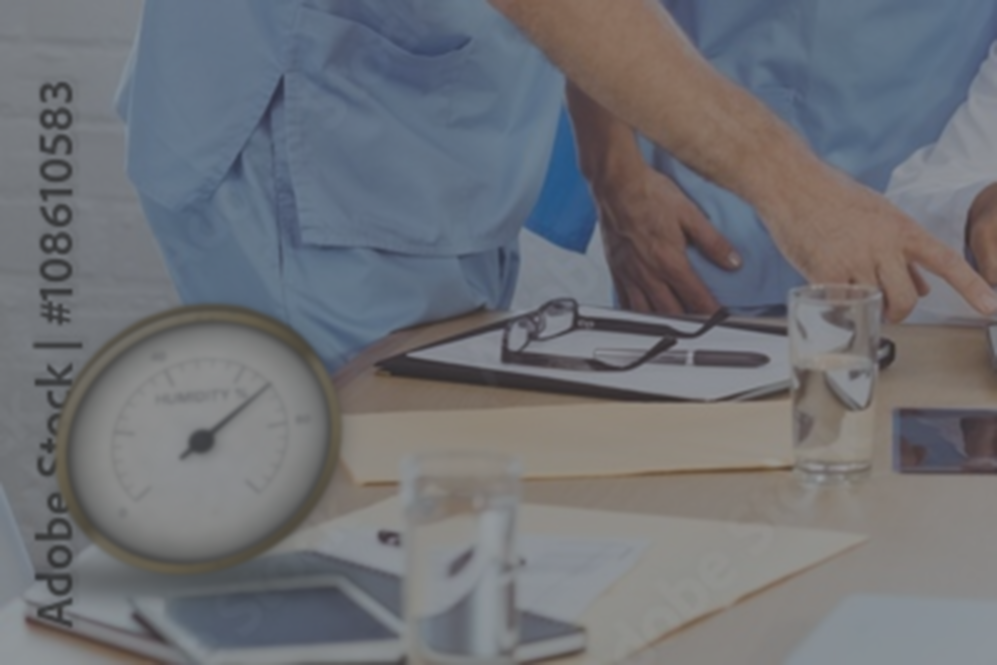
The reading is 68 %
